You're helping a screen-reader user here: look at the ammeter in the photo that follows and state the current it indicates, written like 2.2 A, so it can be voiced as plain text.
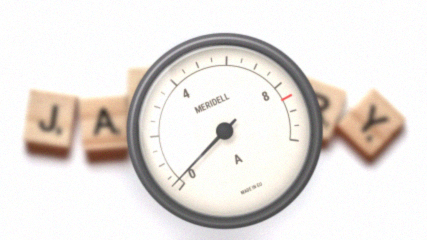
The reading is 0.25 A
